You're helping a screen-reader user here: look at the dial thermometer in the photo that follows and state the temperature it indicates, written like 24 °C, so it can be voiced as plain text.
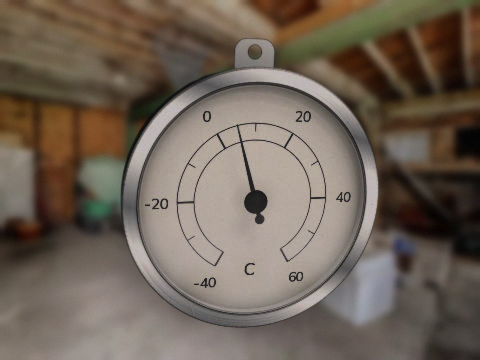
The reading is 5 °C
